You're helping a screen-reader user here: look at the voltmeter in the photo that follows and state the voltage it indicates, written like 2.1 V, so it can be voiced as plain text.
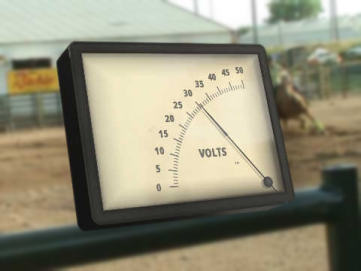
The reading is 30 V
